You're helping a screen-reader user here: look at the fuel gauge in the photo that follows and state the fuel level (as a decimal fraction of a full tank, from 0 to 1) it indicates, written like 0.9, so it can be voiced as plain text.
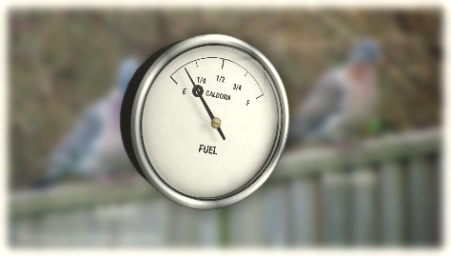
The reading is 0.125
